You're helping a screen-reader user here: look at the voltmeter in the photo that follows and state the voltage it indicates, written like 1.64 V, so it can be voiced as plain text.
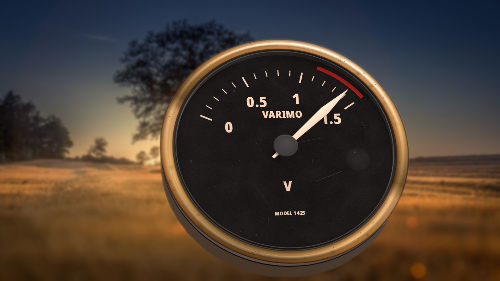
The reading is 1.4 V
